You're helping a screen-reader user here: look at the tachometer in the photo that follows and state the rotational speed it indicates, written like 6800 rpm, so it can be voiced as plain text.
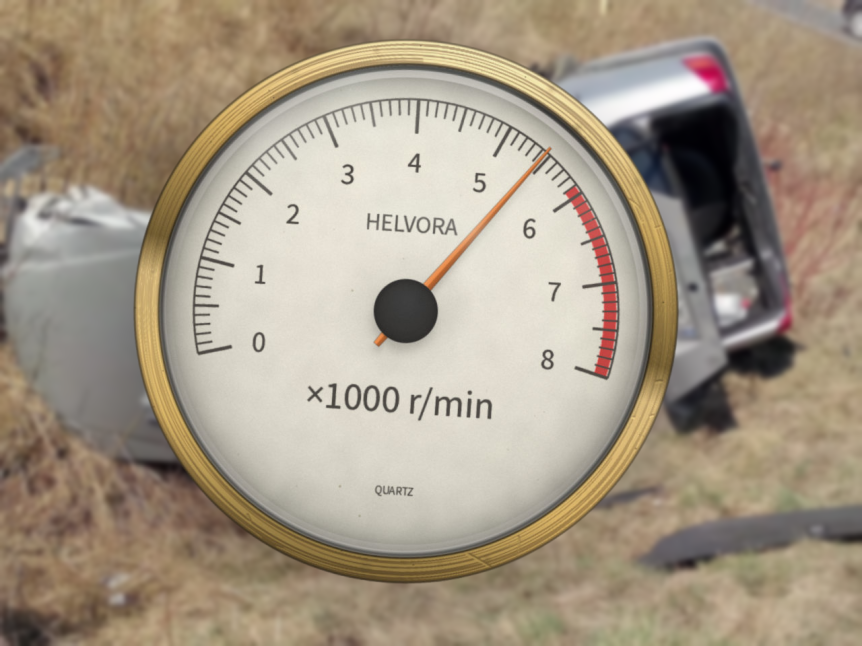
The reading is 5450 rpm
